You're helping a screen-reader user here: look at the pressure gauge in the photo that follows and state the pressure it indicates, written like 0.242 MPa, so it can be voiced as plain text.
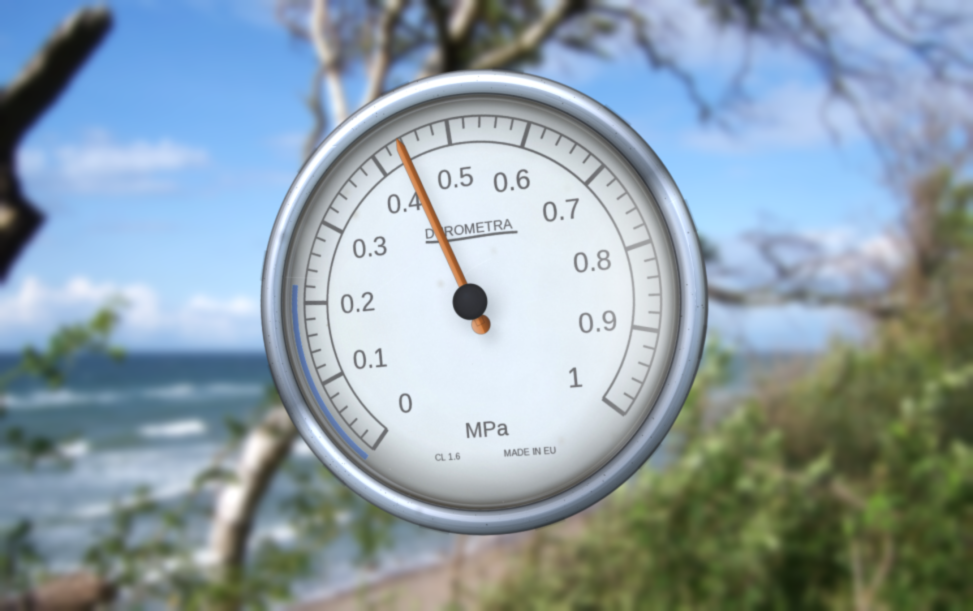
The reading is 0.44 MPa
